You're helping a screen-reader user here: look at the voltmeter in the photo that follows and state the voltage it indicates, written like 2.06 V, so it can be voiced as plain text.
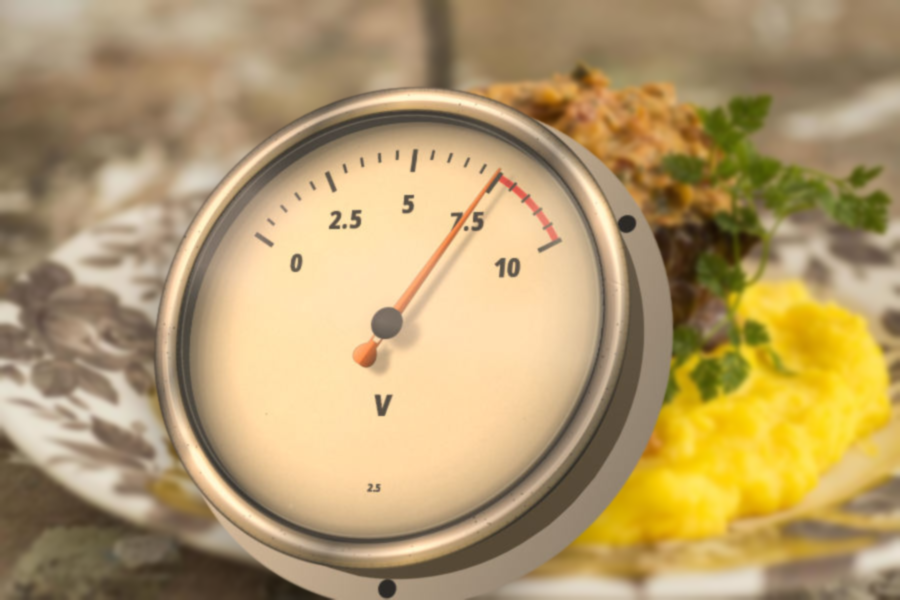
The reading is 7.5 V
